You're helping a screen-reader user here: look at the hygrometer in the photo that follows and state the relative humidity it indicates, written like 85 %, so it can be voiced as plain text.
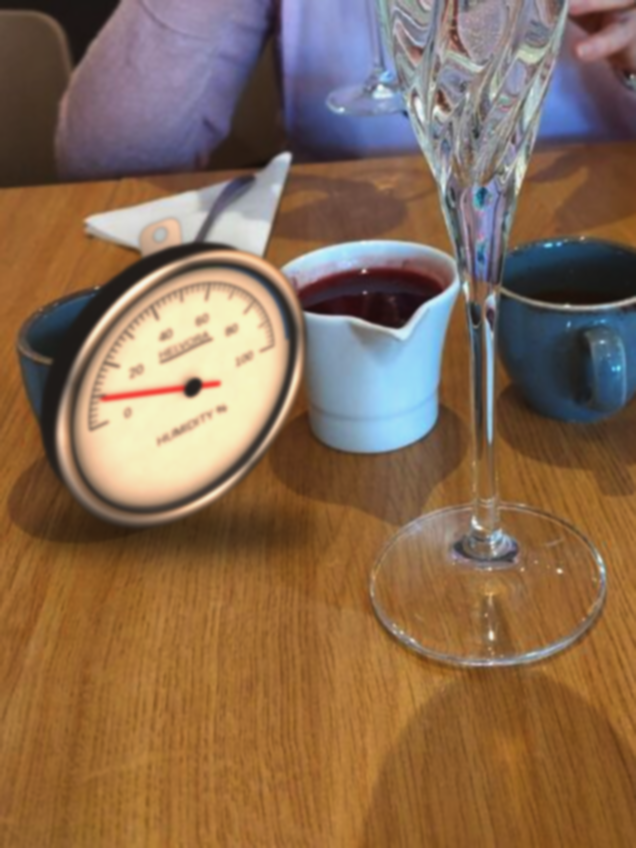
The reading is 10 %
